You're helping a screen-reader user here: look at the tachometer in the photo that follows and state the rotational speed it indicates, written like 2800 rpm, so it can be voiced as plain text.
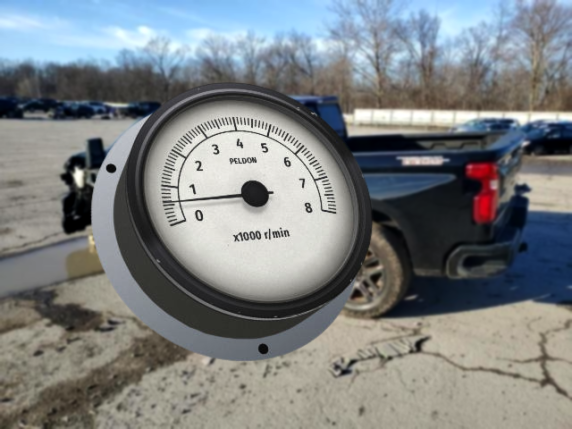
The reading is 500 rpm
